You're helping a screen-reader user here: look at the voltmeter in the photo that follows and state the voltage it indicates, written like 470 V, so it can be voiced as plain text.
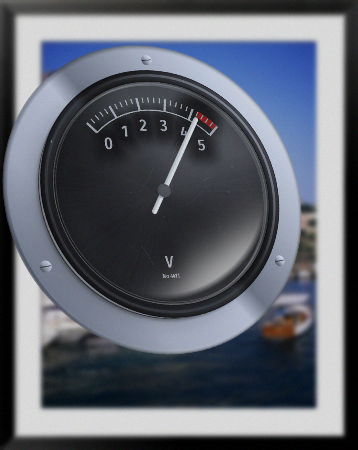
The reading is 4.2 V
